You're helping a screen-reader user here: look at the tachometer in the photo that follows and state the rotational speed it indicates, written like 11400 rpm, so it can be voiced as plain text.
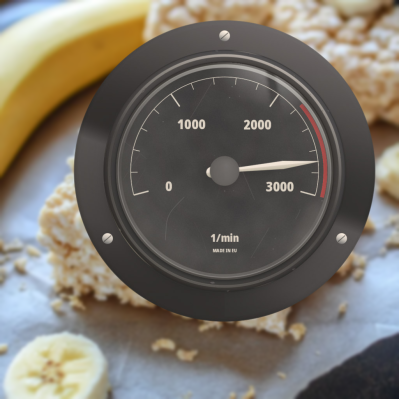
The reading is 2700 rpm
